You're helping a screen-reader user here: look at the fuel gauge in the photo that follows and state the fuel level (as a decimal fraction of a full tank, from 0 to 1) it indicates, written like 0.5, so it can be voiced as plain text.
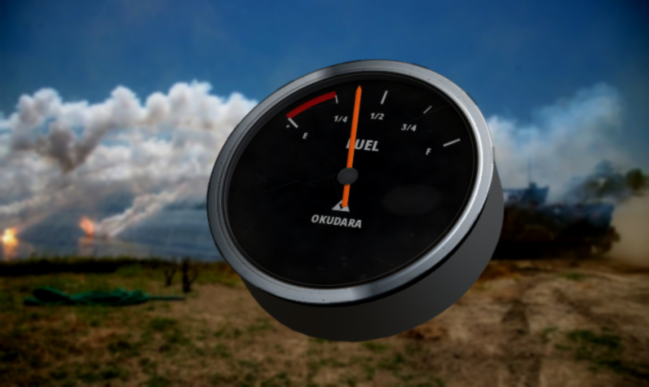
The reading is 0.375
